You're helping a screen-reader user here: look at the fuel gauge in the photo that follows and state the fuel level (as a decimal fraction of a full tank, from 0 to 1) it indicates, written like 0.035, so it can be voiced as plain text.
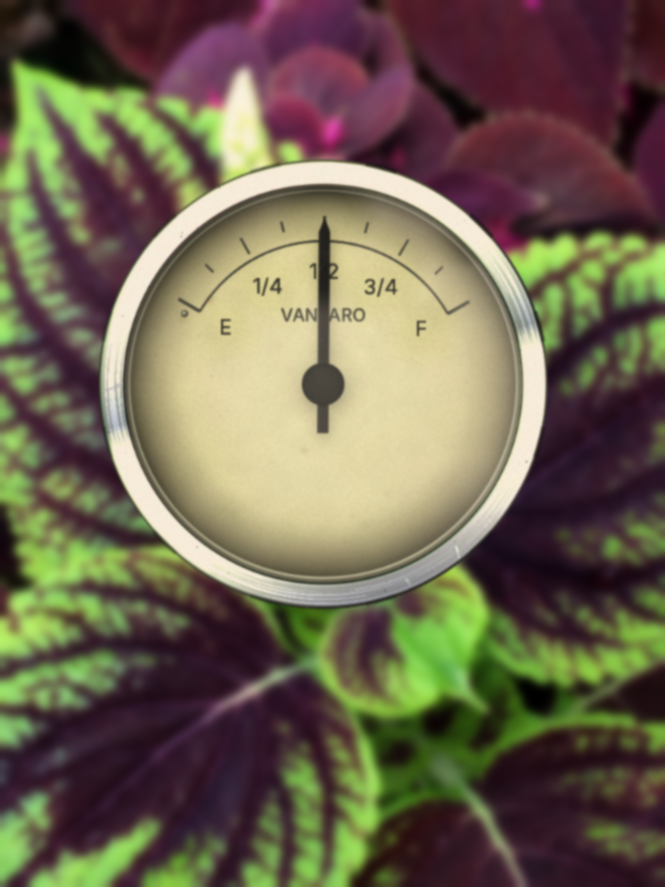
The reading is 0.5
